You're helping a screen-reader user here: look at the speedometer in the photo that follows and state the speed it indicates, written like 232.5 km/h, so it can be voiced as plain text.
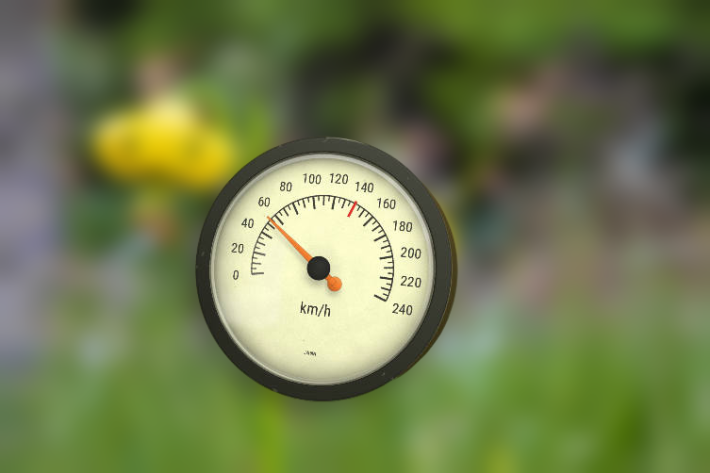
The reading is 55 km/h
